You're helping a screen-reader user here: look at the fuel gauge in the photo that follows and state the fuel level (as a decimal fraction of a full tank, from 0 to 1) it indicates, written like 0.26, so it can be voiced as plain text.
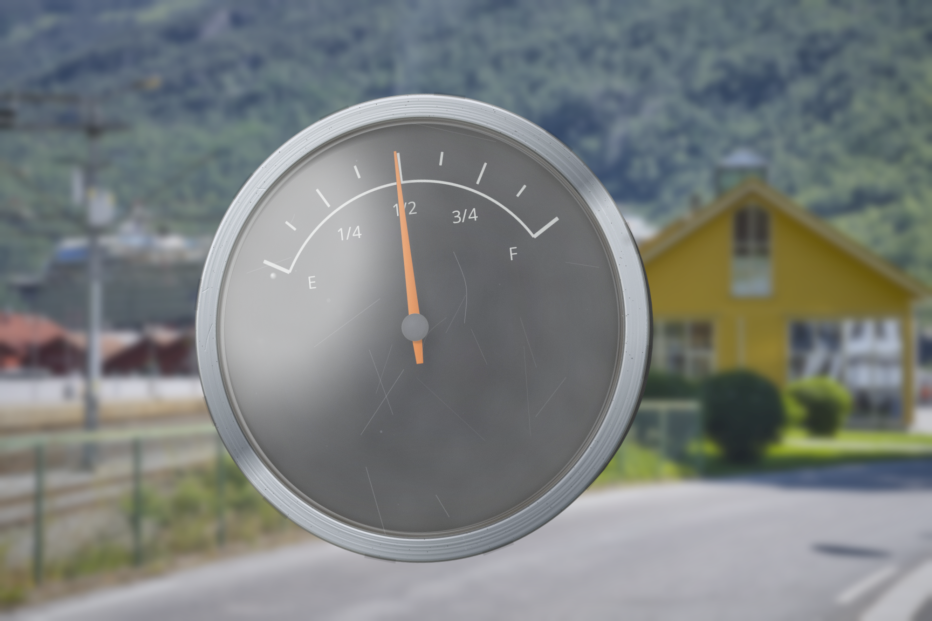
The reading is 0.5
